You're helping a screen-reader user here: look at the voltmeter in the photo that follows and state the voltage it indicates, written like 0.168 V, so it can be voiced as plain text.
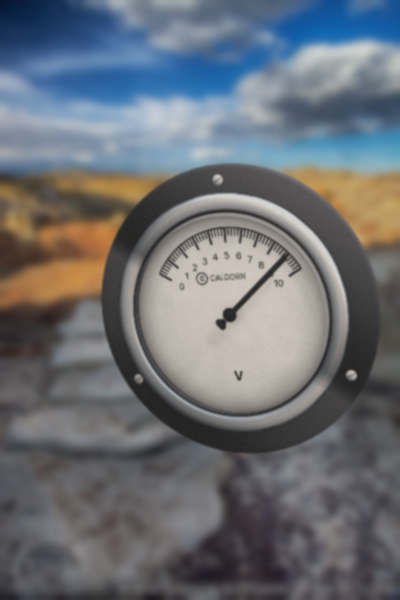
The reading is 9 V
